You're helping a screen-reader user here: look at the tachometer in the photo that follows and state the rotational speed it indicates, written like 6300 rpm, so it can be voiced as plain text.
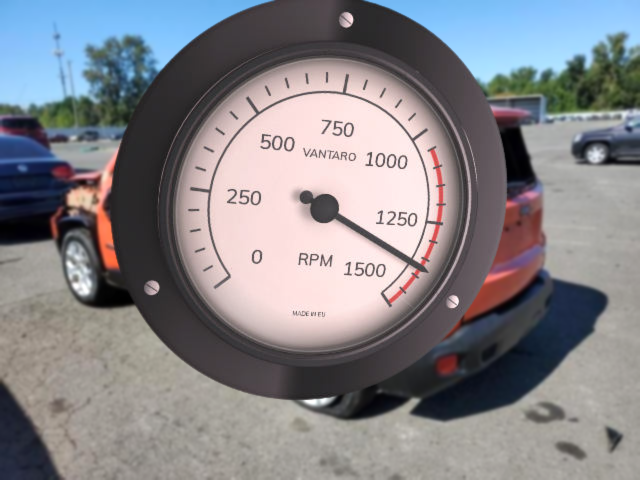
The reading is 1375 rpm
